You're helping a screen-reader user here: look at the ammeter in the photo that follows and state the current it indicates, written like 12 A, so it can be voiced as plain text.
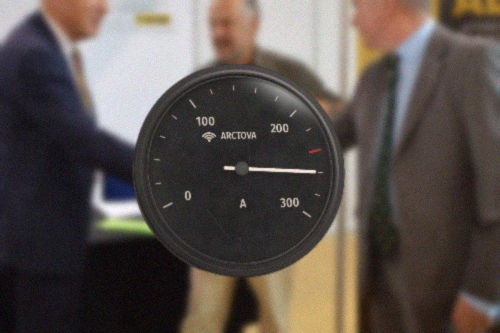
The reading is 260 A
